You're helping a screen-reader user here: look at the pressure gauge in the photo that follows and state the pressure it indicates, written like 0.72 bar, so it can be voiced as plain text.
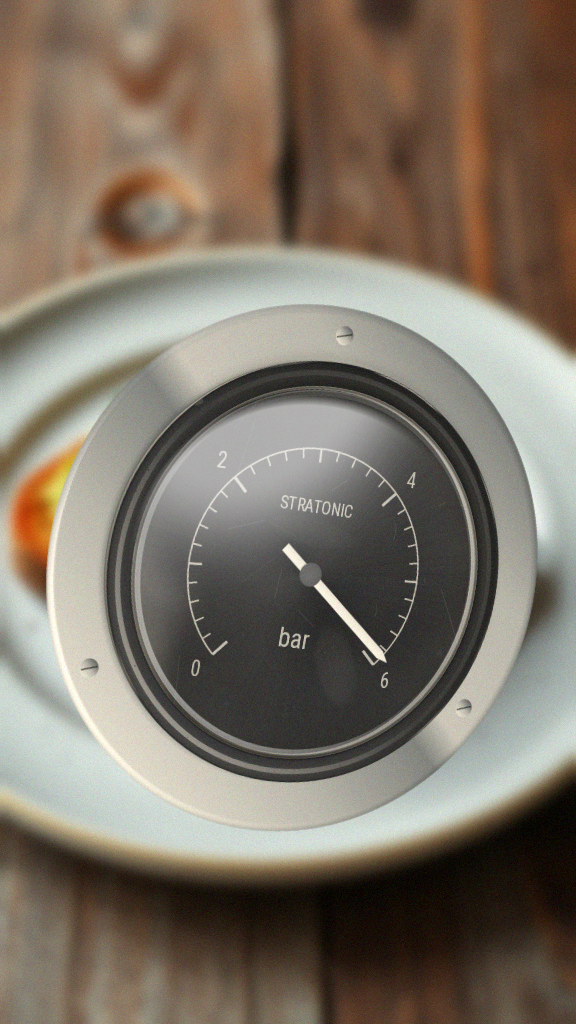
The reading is 5.9 bar
